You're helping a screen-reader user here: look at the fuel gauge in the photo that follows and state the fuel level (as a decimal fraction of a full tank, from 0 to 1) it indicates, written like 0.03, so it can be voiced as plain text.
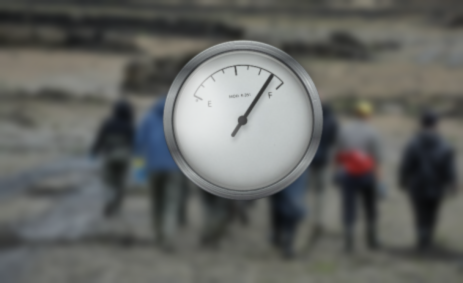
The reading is 0.875
